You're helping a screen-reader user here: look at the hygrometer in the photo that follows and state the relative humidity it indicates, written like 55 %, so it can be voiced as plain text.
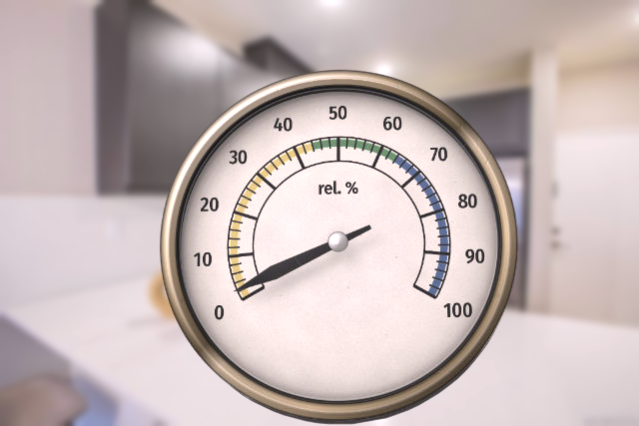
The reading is 2 %
